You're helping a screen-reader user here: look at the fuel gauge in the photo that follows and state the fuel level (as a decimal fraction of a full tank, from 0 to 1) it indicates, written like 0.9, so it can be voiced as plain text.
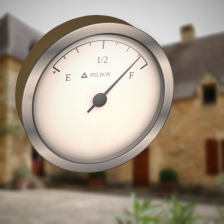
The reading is 0.875
